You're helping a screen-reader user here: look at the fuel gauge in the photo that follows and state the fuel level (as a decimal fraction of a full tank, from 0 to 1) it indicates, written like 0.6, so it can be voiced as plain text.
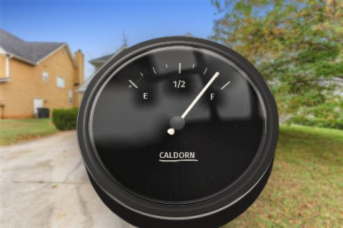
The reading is 0.875
